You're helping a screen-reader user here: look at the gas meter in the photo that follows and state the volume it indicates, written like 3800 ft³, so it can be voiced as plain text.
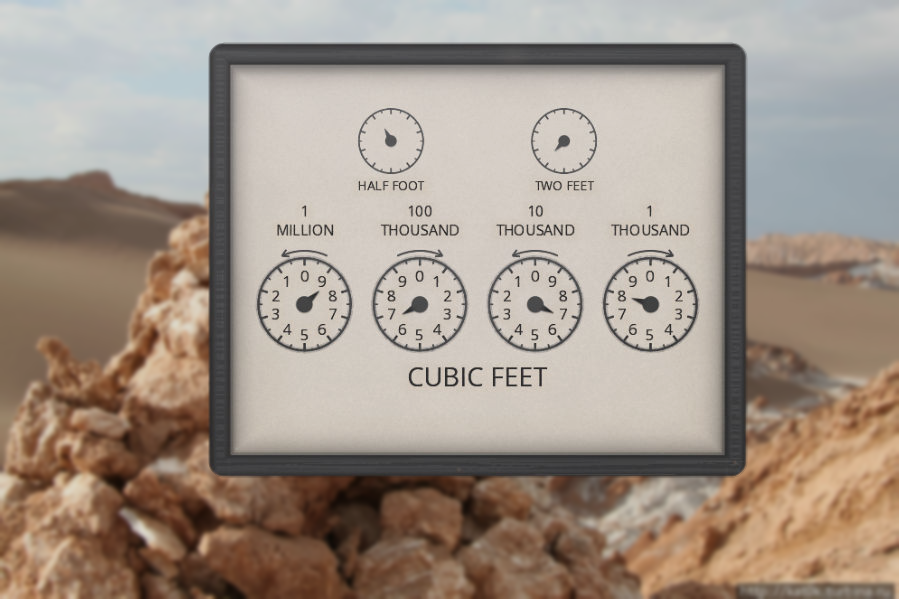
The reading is 866800 ft³
